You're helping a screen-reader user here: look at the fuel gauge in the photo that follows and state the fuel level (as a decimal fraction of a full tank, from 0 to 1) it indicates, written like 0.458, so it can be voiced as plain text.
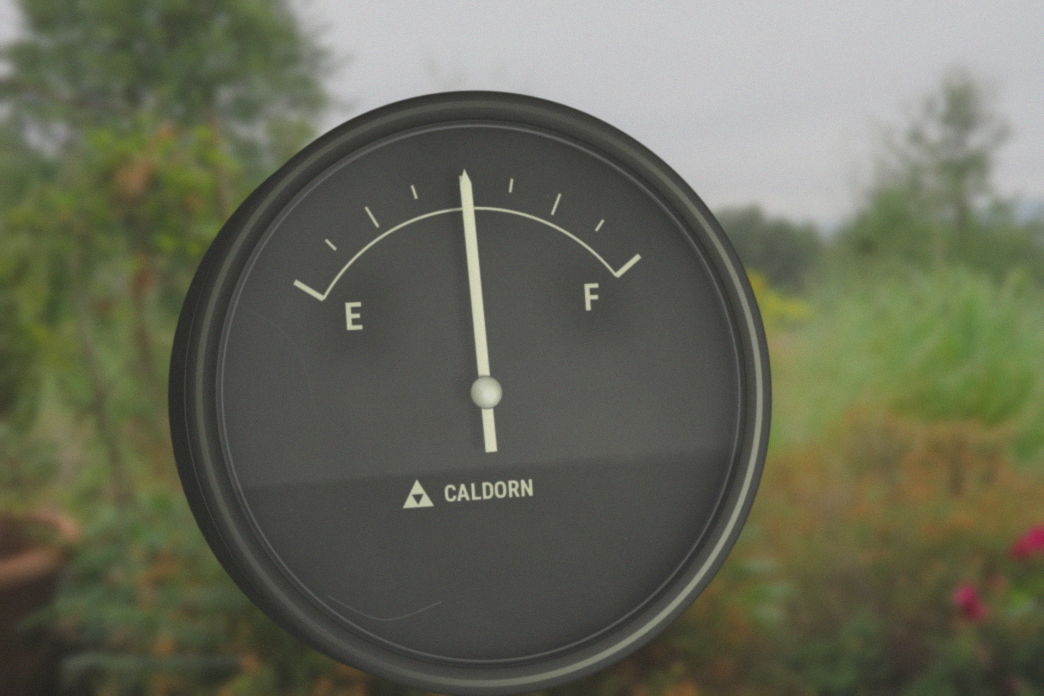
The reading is 0.5
